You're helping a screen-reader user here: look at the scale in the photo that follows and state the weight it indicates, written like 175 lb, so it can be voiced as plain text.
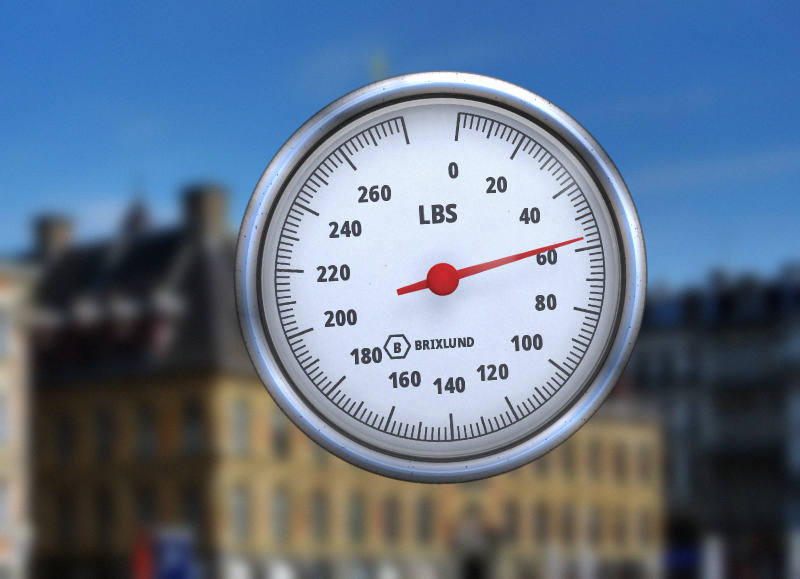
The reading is 56 lb
